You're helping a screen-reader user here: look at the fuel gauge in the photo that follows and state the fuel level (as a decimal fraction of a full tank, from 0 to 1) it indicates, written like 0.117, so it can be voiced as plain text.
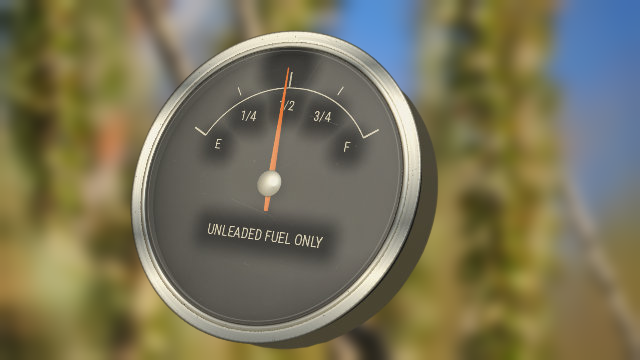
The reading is 0.5
